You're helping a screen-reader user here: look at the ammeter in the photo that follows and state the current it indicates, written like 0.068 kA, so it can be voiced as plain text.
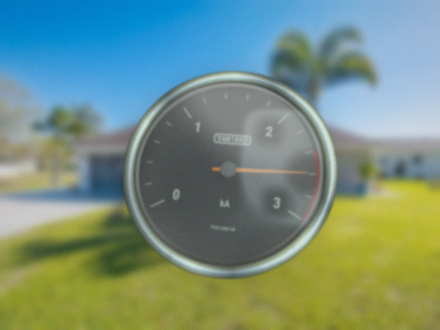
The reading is 2.6 kA
